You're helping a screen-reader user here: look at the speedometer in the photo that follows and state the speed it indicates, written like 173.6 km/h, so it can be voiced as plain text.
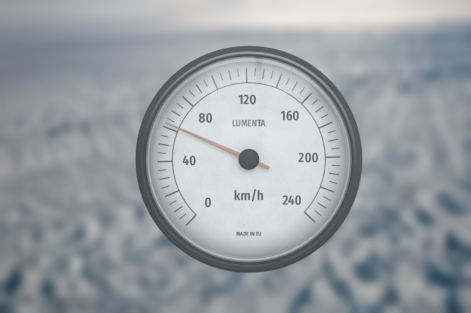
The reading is 62.5 km/h
